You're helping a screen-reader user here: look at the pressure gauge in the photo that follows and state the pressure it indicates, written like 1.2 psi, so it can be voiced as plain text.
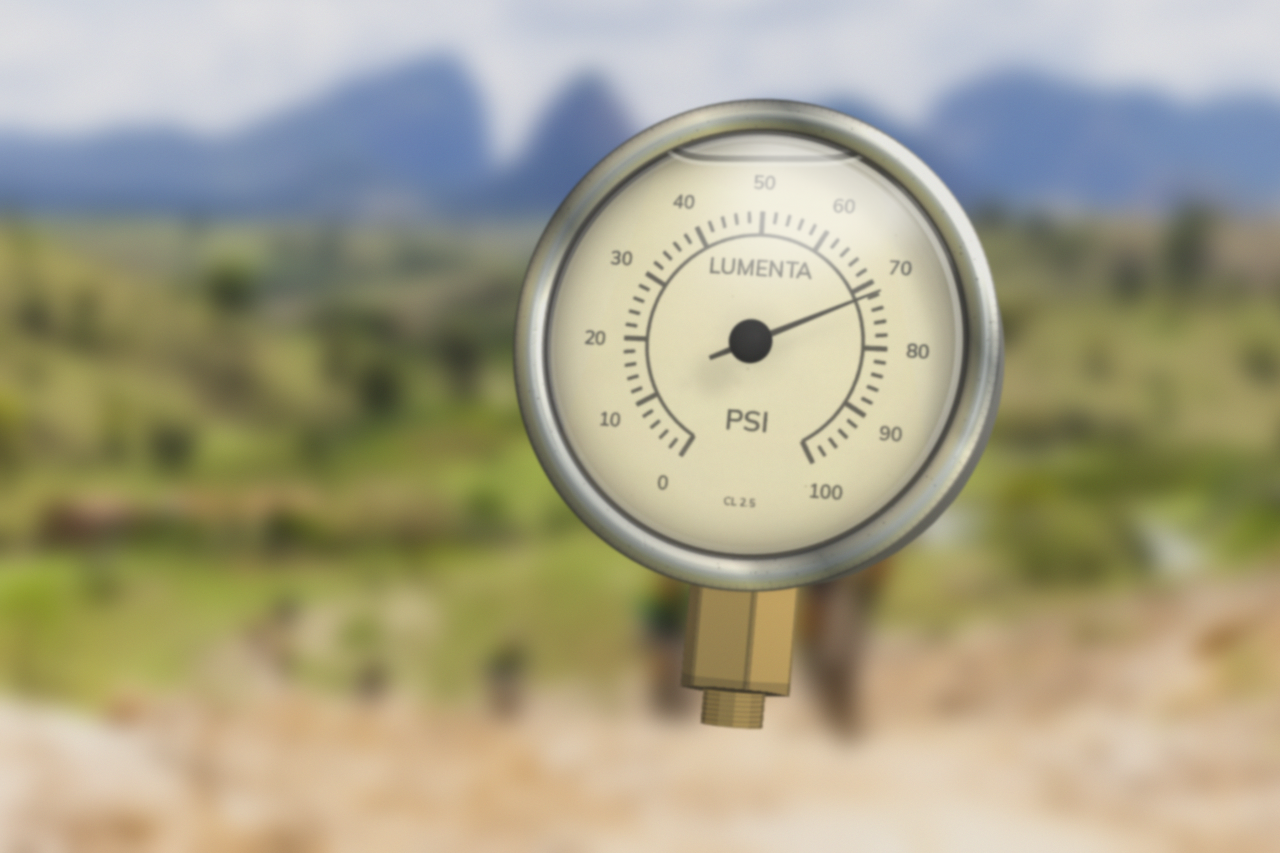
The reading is 72 psi
